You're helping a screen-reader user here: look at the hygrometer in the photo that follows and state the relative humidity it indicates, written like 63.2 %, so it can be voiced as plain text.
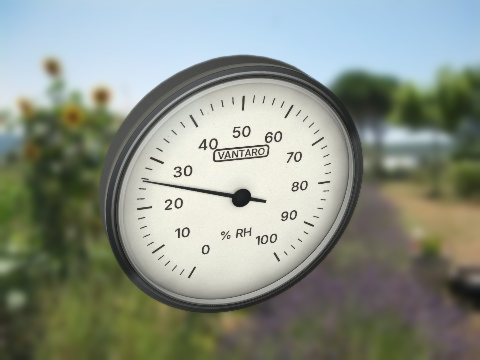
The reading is 26 %
